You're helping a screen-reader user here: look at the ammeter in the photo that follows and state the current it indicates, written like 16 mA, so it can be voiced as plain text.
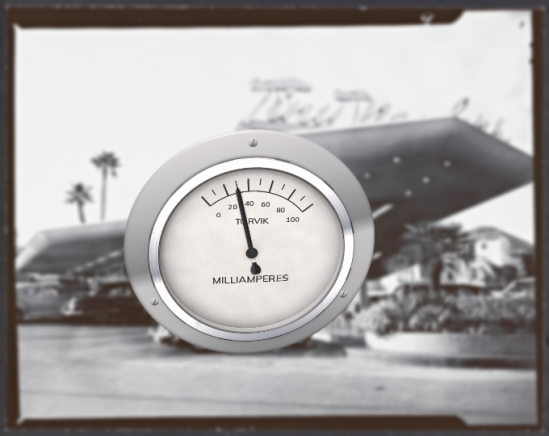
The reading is 30 mA
